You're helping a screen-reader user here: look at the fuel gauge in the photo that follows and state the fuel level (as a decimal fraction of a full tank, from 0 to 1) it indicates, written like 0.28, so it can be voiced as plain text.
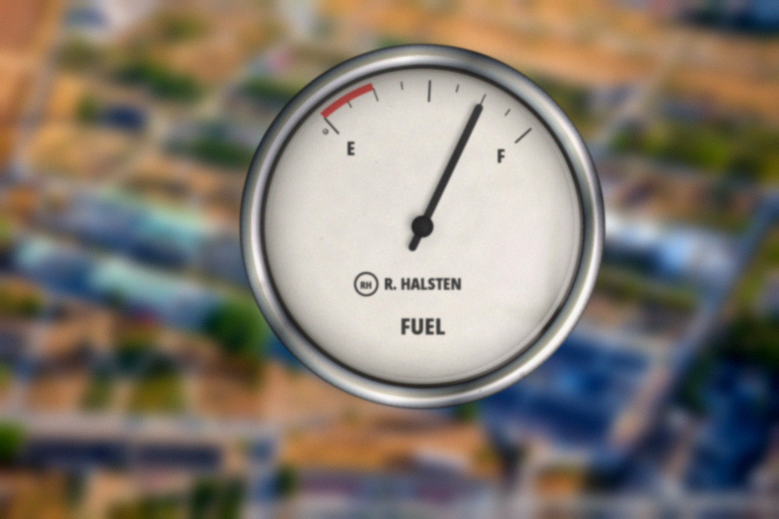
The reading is 0.75
